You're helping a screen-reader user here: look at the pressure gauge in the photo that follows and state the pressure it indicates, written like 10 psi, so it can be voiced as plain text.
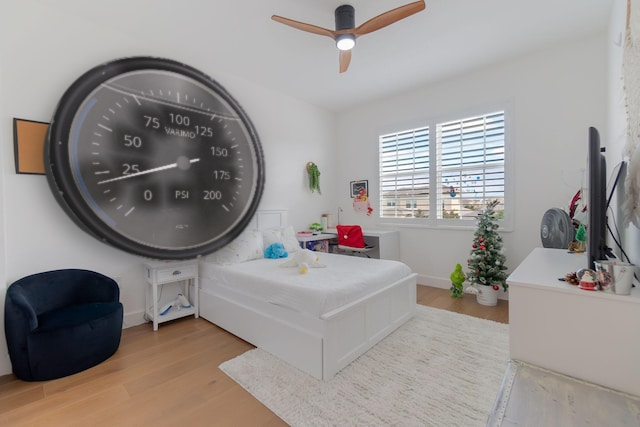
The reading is 20 psi
